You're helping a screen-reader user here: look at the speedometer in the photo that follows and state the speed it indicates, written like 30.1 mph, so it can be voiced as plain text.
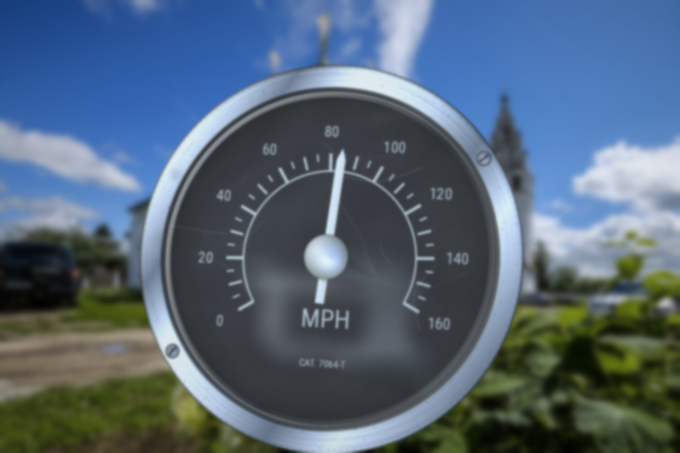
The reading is 85 mph
